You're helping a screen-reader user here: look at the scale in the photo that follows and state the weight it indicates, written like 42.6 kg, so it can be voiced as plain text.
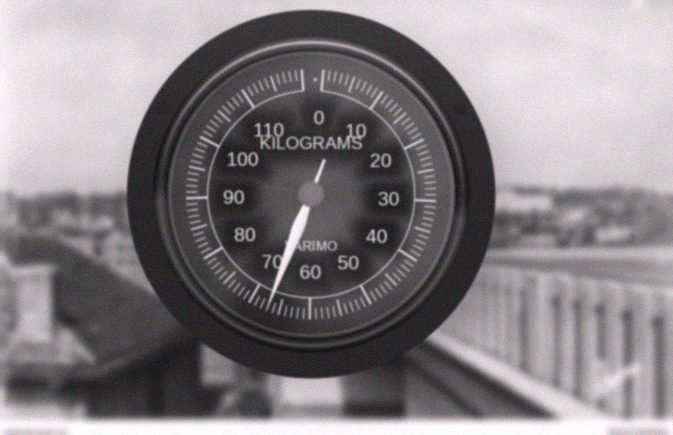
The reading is 67 kg
